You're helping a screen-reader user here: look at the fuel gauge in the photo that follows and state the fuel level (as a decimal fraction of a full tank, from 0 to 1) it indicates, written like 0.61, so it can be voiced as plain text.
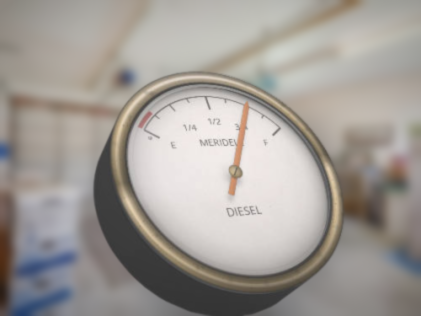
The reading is 0.75
